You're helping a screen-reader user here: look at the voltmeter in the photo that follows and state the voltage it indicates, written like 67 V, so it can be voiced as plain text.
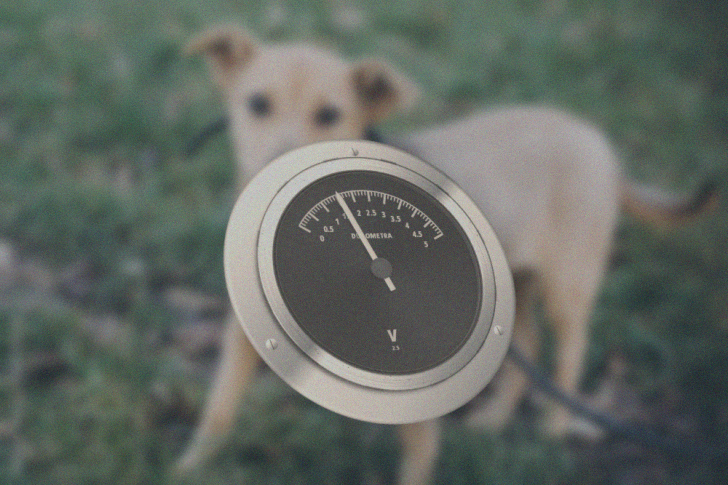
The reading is 1.5 V
